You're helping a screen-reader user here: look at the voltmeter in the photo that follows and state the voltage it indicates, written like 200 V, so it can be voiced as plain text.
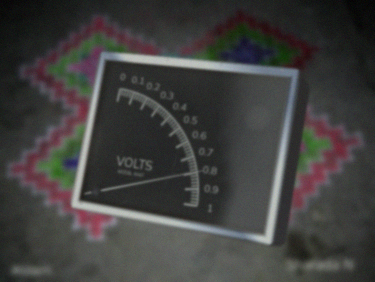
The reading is 0.8 V
